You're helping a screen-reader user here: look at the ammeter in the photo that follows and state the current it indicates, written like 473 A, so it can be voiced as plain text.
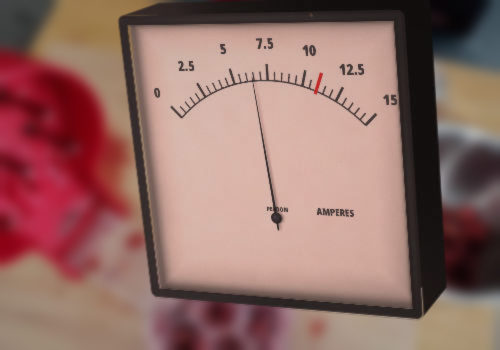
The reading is 6.5 A
